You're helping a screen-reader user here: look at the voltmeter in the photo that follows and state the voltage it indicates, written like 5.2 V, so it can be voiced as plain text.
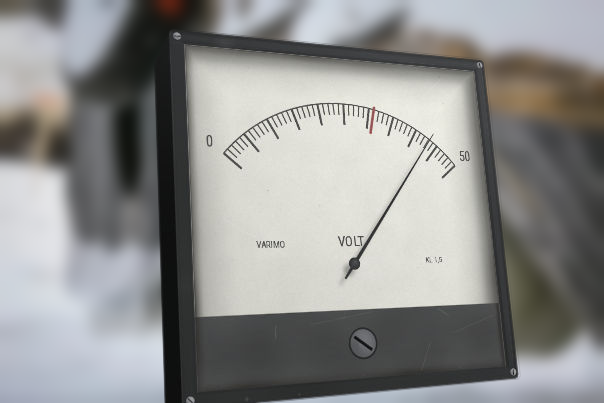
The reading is 43 V
